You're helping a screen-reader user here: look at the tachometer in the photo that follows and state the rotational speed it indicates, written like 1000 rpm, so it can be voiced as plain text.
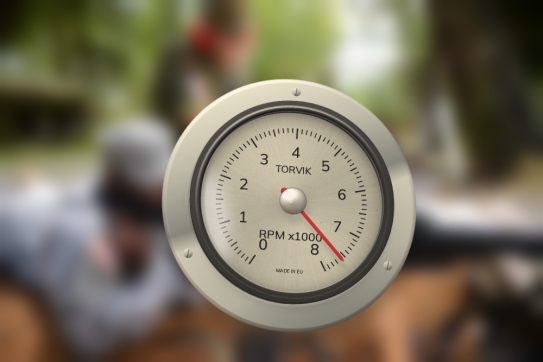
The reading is 7600 rpm
